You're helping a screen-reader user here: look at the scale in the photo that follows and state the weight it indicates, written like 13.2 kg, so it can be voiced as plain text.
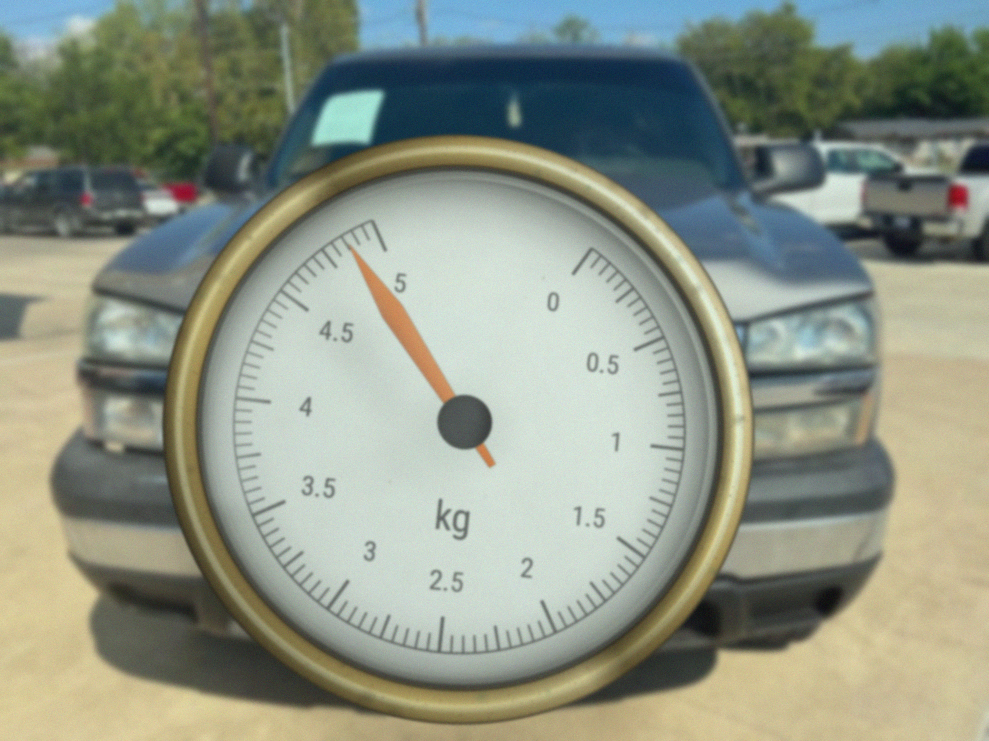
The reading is 4.85 kg
